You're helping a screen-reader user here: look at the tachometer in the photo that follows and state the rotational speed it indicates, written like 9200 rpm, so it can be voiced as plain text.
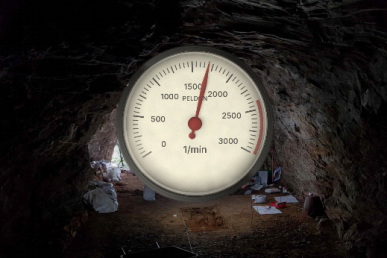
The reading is 1700 rpm
